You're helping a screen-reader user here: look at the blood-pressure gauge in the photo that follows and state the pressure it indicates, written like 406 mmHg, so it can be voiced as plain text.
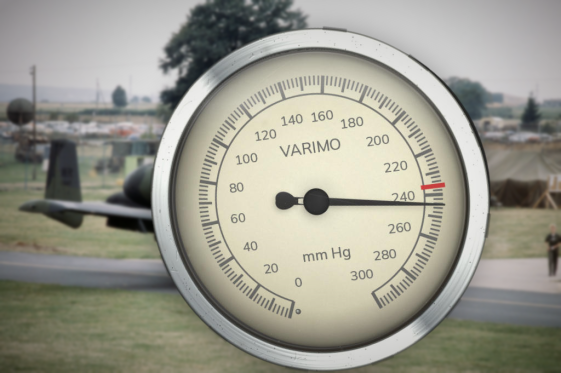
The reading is 244 mmHg
